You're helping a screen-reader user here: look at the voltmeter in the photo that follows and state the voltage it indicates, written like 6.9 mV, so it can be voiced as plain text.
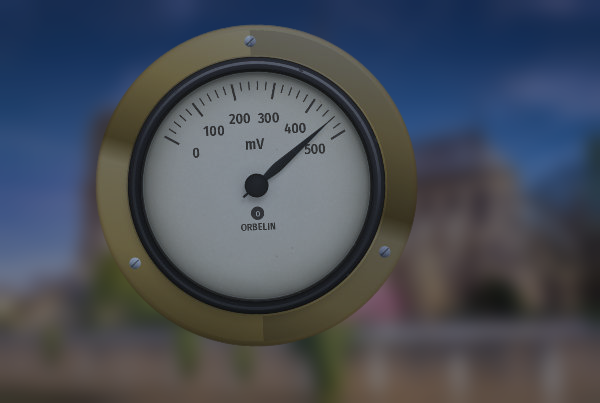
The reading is 460 mV
